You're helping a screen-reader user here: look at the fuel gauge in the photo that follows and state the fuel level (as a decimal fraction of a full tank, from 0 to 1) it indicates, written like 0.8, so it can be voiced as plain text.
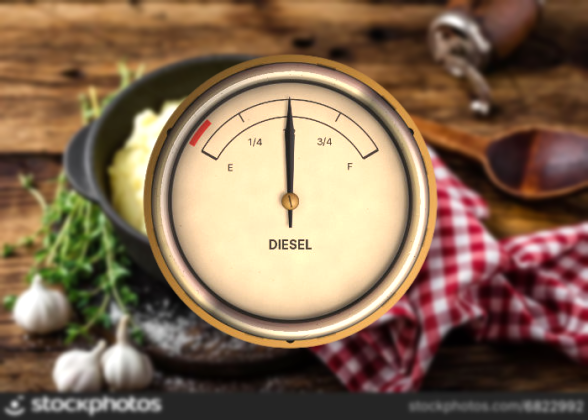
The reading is 0.5
